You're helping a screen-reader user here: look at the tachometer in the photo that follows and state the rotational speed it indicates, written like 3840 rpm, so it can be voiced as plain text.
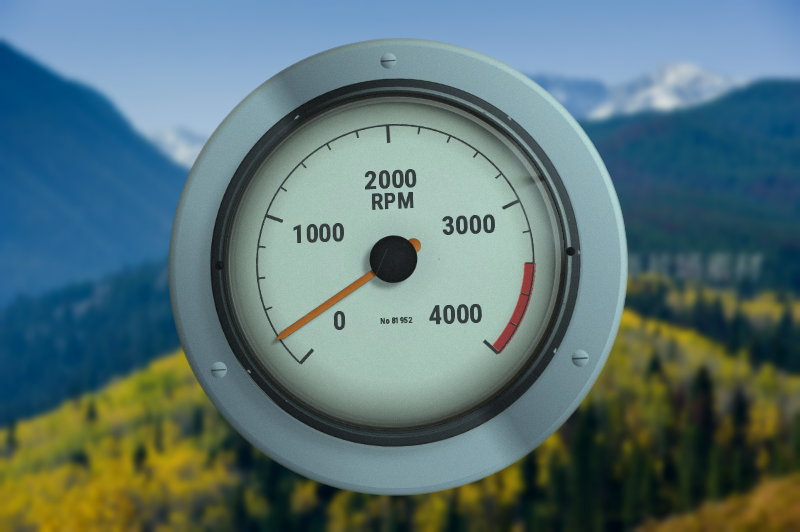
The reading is 200 rpm
